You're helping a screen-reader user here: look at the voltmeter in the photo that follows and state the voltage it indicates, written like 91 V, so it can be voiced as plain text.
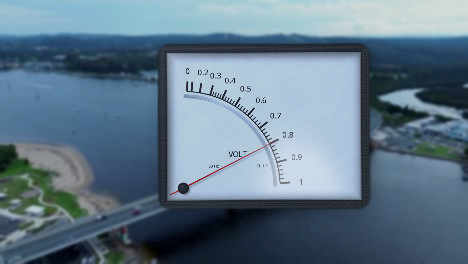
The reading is 0.8 V
